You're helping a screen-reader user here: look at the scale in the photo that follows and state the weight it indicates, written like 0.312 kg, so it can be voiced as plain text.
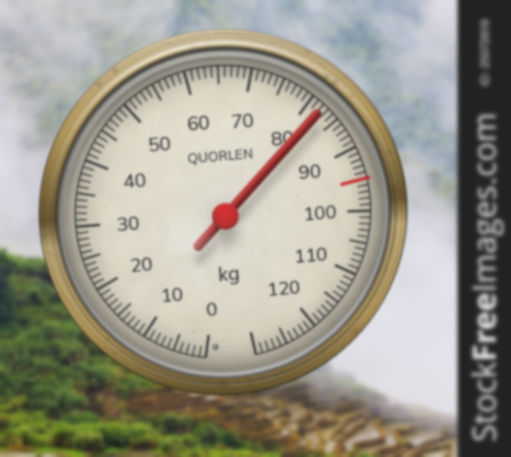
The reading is 82 kg
